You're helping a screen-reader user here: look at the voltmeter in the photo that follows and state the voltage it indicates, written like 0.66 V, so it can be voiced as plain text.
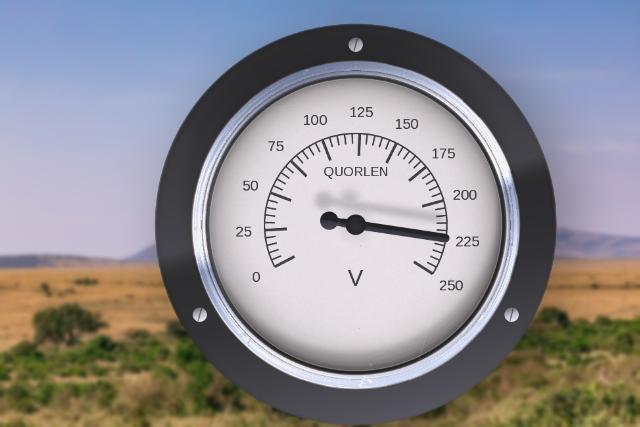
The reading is 225 V
